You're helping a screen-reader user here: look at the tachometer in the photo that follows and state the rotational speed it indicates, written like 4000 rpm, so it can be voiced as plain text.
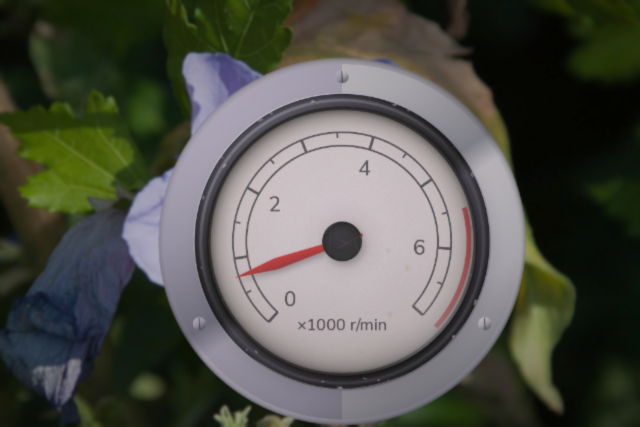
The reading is 750 rpm
